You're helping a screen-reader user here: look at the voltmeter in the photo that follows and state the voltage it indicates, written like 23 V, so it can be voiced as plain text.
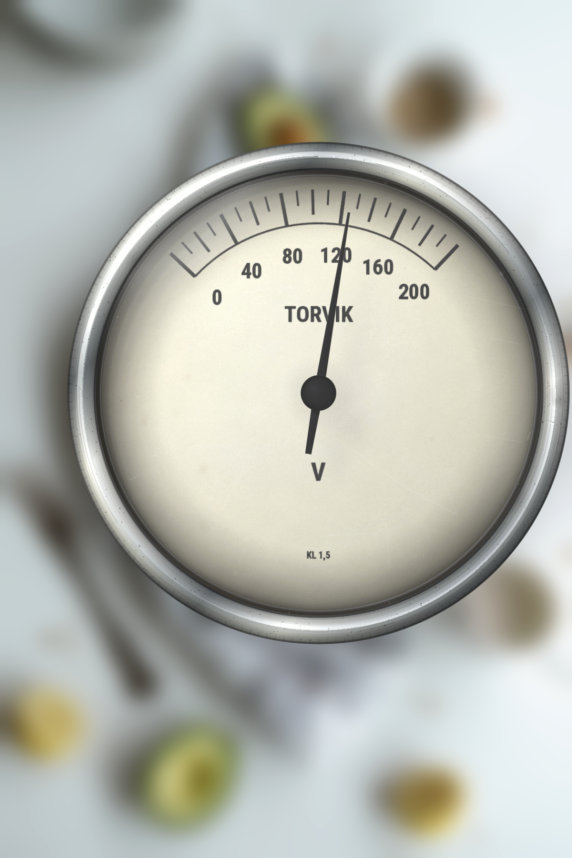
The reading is 125 V
